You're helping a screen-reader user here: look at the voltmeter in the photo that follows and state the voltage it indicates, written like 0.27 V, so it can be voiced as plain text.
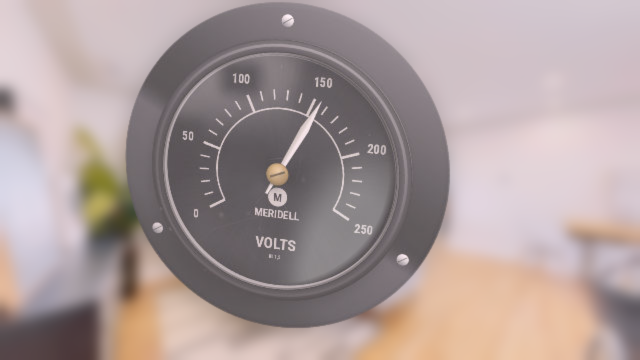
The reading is 155 V
